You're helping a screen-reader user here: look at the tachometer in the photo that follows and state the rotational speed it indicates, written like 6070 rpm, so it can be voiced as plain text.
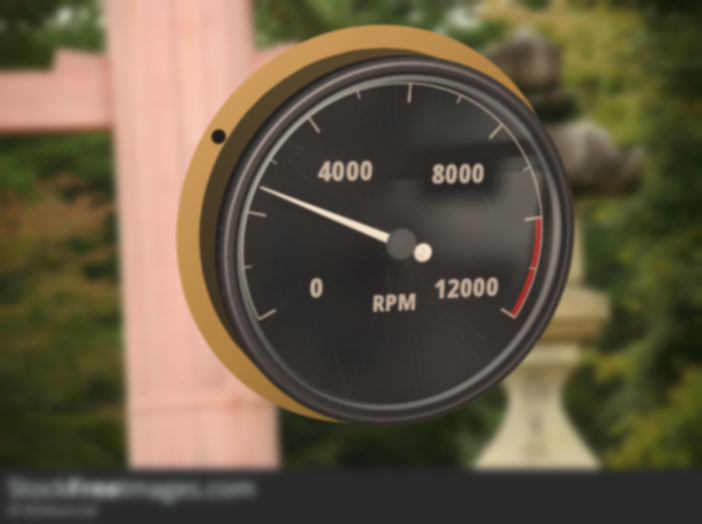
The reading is 2500 rpm
